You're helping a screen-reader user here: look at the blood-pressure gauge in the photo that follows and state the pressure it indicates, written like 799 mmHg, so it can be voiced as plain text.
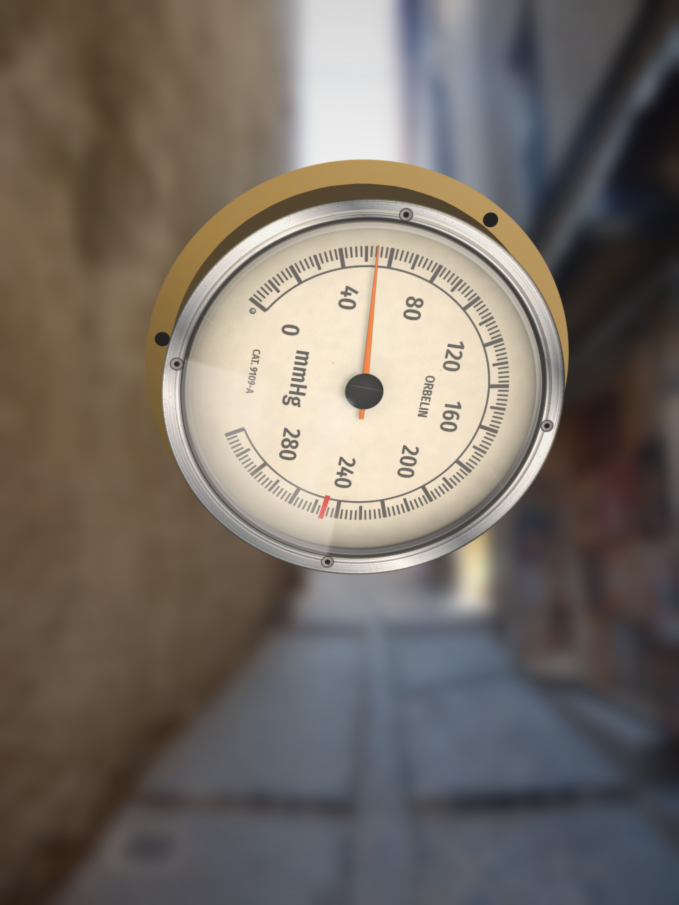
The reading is 54 mmHg
